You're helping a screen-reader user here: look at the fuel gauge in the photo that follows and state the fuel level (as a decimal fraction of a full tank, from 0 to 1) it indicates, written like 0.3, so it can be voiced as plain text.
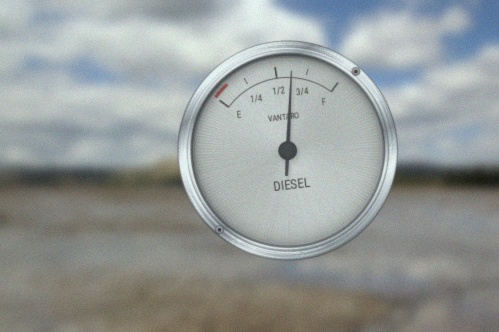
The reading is 0.625
